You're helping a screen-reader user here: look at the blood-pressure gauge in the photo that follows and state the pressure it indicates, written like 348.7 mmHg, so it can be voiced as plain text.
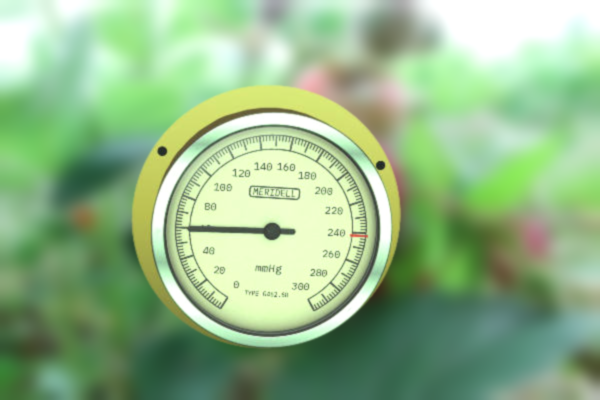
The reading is 60 mmHg
